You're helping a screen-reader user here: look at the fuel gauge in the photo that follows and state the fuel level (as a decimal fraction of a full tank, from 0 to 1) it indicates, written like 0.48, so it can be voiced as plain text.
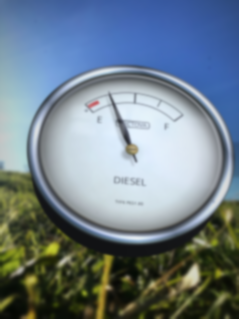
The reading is 0.25
